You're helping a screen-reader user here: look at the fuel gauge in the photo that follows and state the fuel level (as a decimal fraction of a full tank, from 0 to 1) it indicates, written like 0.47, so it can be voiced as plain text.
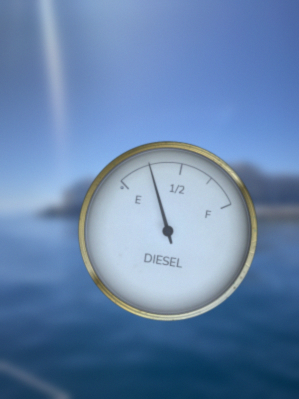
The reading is 0.25
